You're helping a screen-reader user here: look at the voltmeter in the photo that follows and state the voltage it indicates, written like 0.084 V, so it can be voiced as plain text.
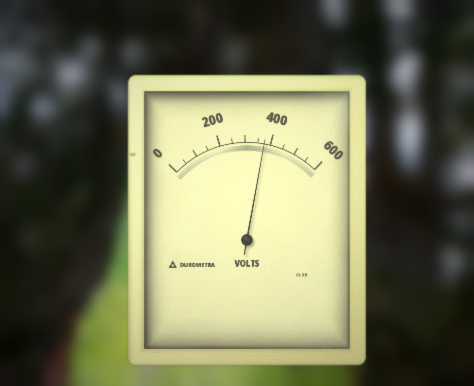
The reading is 375 V
